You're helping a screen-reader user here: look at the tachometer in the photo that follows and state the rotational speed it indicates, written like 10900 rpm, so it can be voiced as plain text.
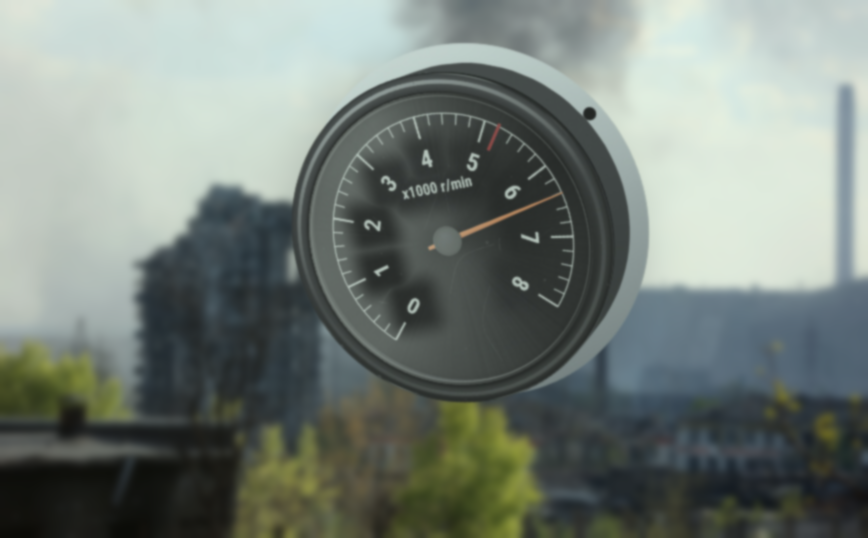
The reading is 6400 rpm
